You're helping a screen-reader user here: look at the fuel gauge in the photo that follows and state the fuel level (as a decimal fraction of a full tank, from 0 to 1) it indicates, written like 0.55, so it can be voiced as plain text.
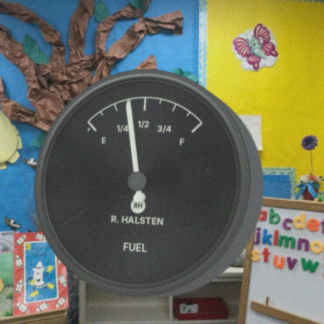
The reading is 0.375
